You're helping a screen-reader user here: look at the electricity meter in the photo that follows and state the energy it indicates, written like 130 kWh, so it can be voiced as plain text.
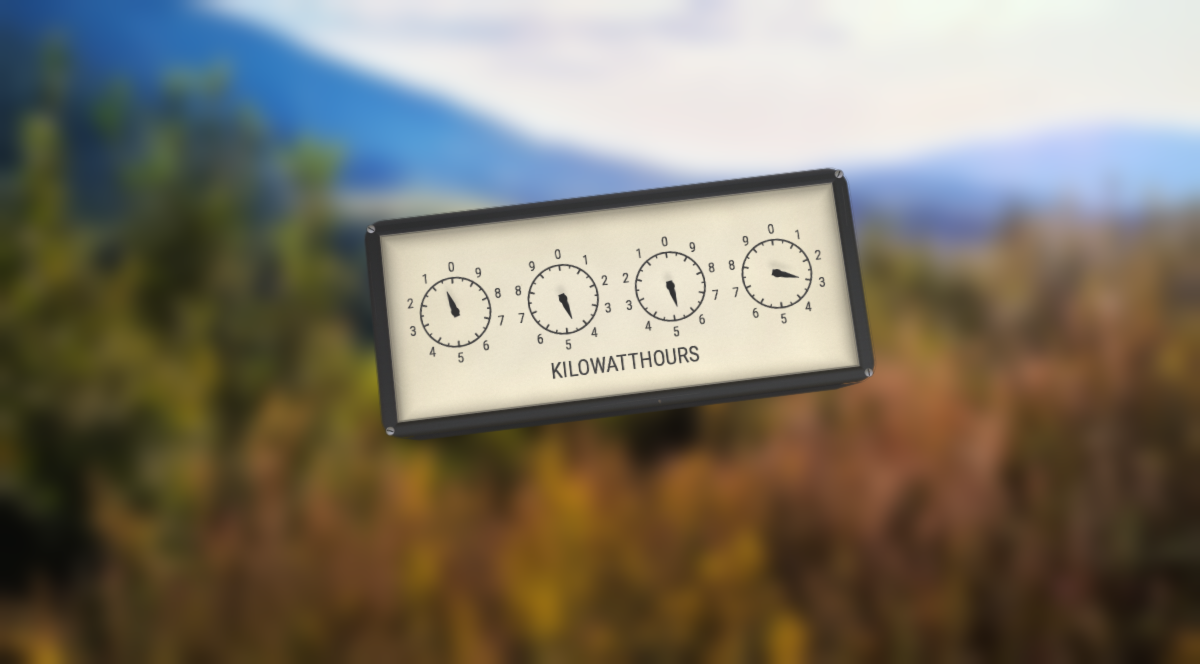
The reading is 453 kWh
